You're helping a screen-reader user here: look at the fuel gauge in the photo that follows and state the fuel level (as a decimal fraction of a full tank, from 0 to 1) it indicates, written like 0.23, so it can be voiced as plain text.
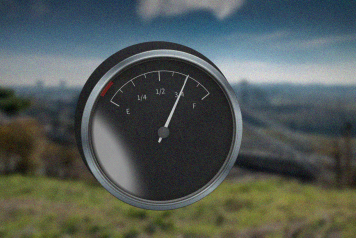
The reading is 0.75
